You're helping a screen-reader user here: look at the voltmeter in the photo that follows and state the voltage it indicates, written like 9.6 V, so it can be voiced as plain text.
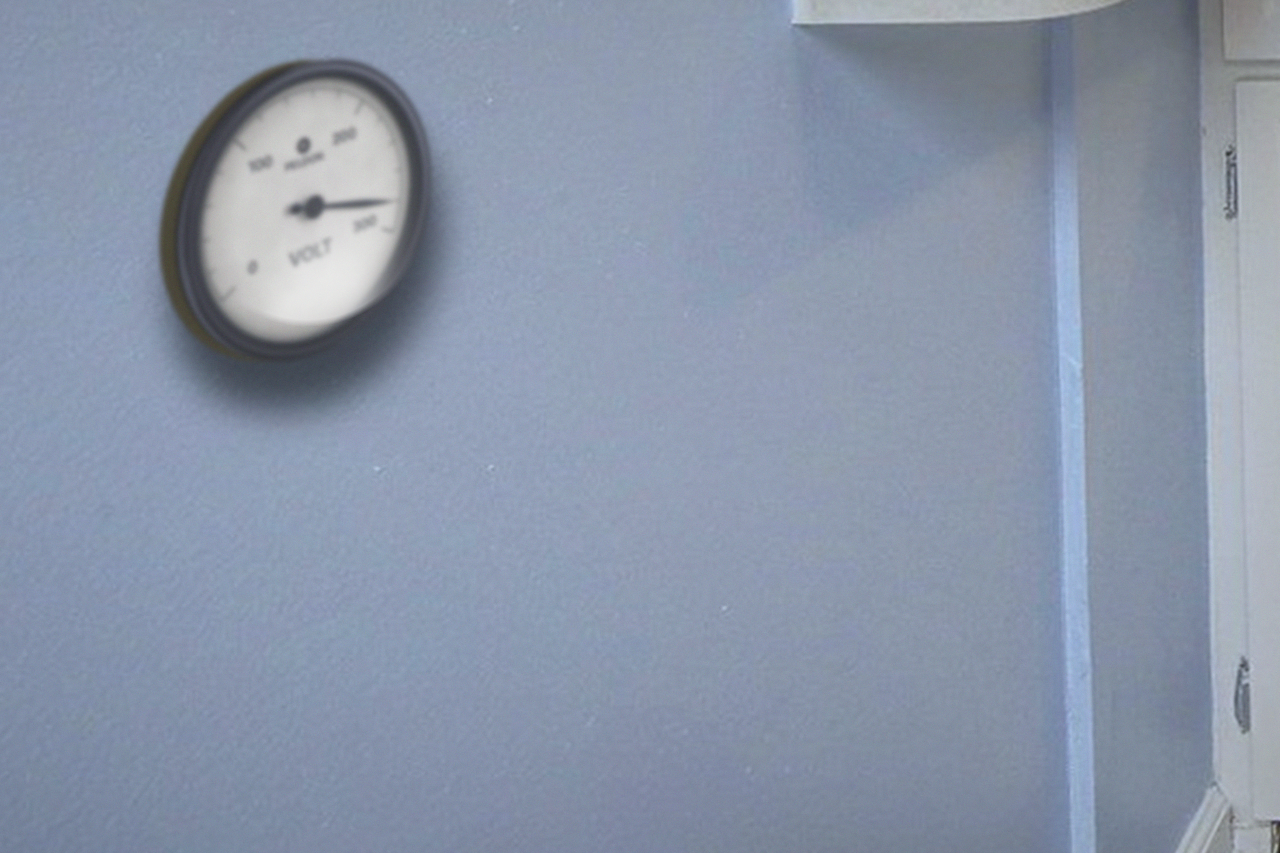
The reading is 280 V
